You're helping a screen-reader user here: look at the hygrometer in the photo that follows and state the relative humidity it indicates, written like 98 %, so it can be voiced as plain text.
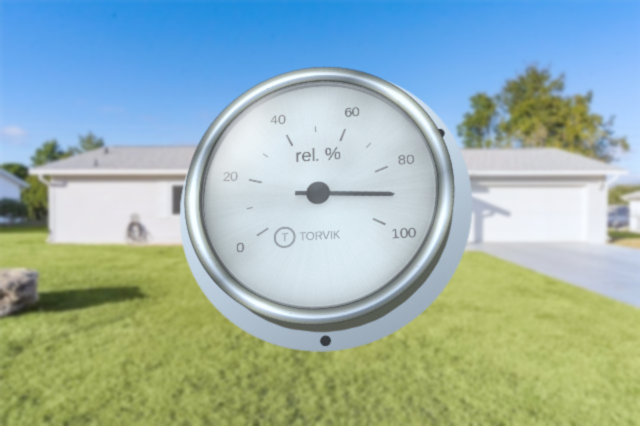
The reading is 90 %
